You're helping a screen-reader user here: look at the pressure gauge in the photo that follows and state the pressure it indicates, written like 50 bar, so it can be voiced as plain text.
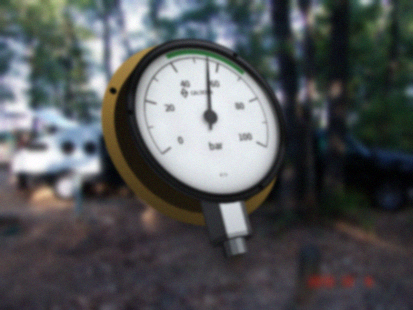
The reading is 55 bar
